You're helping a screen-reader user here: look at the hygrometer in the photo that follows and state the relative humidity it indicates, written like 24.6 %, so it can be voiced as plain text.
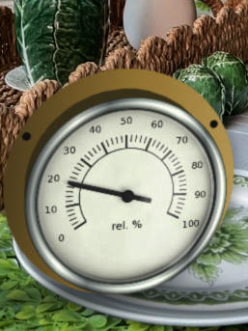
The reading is 20 %
